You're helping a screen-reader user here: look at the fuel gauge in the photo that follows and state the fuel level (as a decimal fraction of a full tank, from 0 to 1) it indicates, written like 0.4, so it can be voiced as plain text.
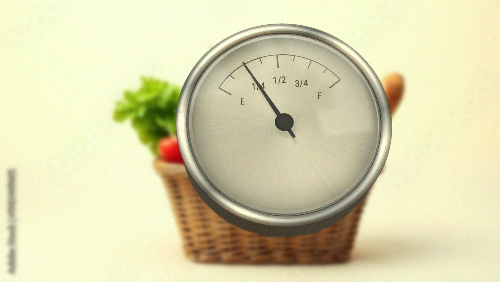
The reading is 0.25
